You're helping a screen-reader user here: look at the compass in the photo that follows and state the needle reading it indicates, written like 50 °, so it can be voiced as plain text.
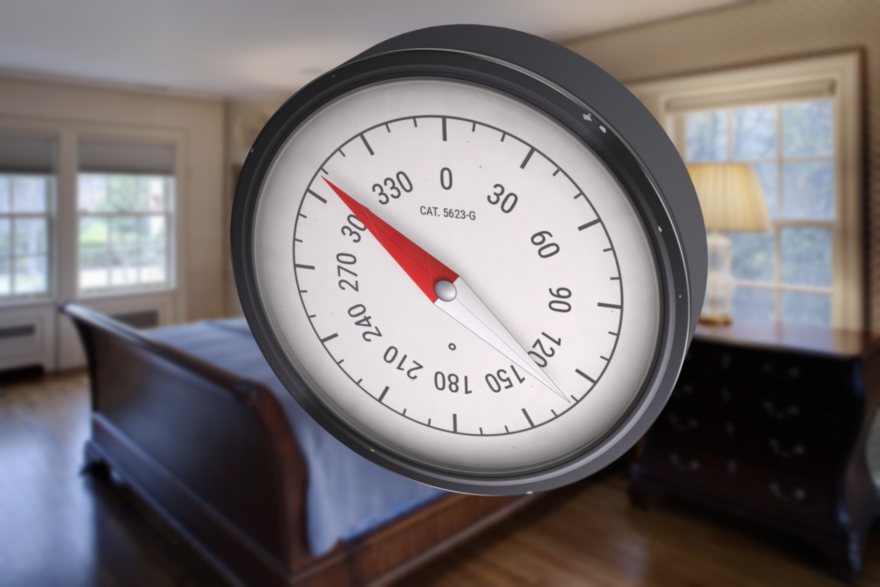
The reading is 310 °
